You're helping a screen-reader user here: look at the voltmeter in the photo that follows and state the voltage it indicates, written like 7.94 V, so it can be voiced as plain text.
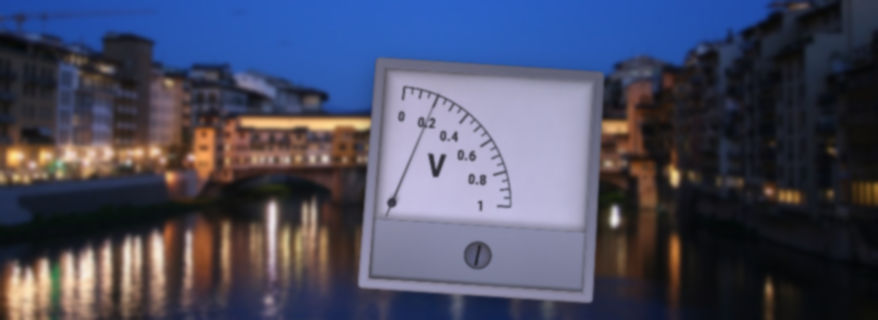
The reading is 0.2 V
